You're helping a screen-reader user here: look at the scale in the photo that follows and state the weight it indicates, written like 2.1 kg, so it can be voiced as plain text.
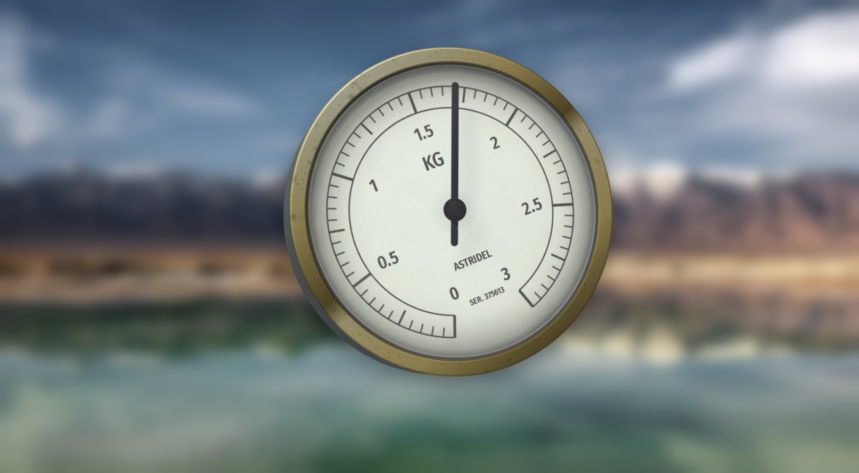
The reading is 1.7 kg
